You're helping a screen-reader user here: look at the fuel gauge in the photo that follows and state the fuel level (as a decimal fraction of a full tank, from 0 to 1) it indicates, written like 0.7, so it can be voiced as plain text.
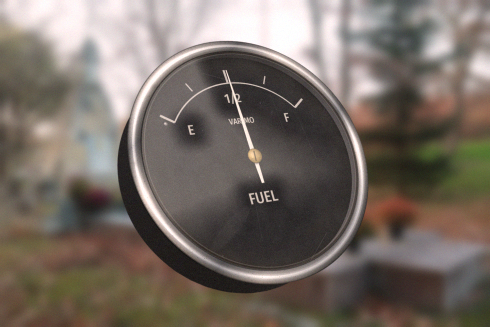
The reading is 0.5
